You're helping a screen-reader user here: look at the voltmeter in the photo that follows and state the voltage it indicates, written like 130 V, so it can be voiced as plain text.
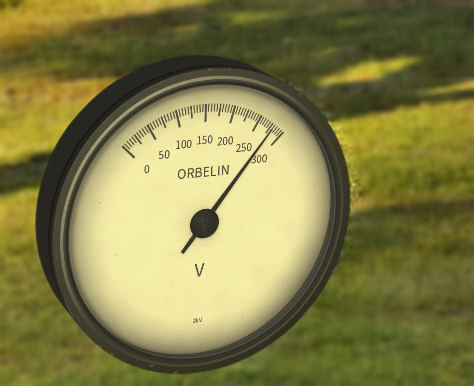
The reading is 275 V
